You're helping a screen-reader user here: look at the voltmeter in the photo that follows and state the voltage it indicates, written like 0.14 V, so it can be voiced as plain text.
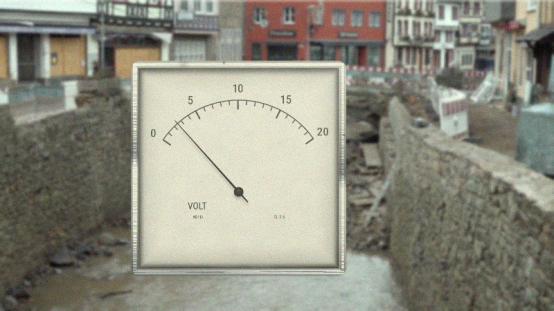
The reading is 2.5 V
